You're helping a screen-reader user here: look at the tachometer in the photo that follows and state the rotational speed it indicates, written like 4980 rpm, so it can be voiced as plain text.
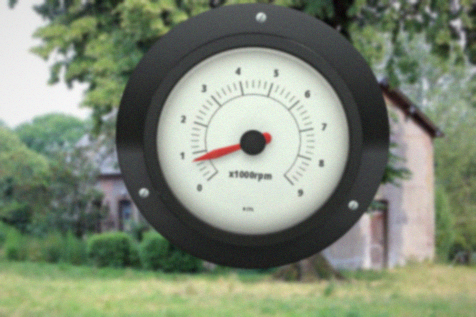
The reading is 800 rpm
